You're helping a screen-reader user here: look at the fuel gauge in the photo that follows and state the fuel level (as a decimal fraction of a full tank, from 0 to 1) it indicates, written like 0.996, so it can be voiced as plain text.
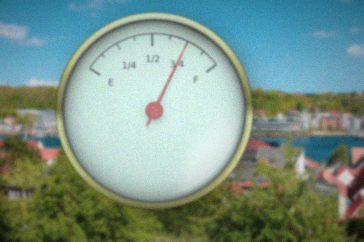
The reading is 0.75
